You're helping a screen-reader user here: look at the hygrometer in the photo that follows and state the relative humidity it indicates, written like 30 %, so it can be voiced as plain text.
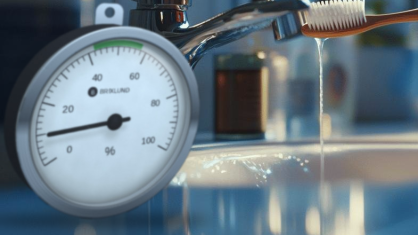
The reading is 10 %
